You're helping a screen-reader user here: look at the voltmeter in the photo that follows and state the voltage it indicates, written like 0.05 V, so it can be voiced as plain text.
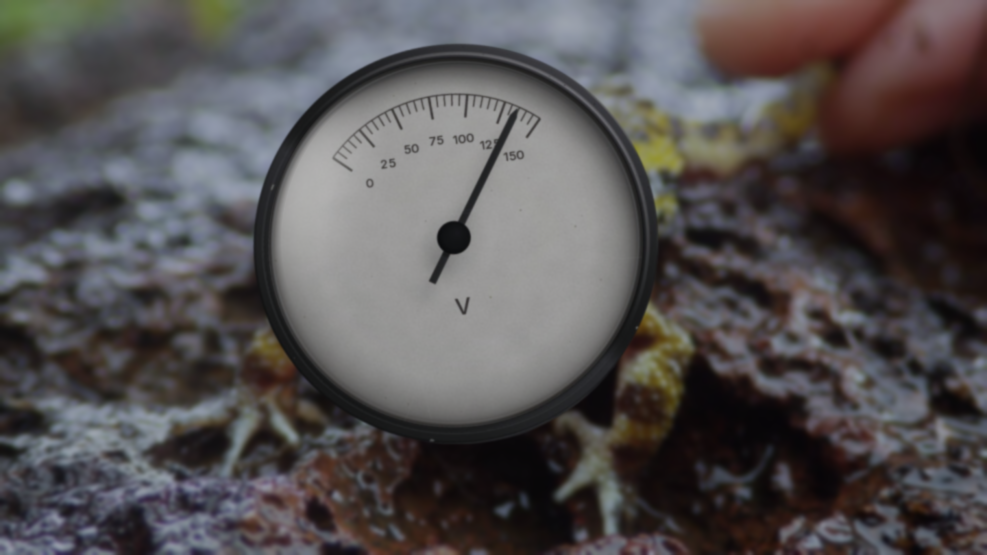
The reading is 135 V
